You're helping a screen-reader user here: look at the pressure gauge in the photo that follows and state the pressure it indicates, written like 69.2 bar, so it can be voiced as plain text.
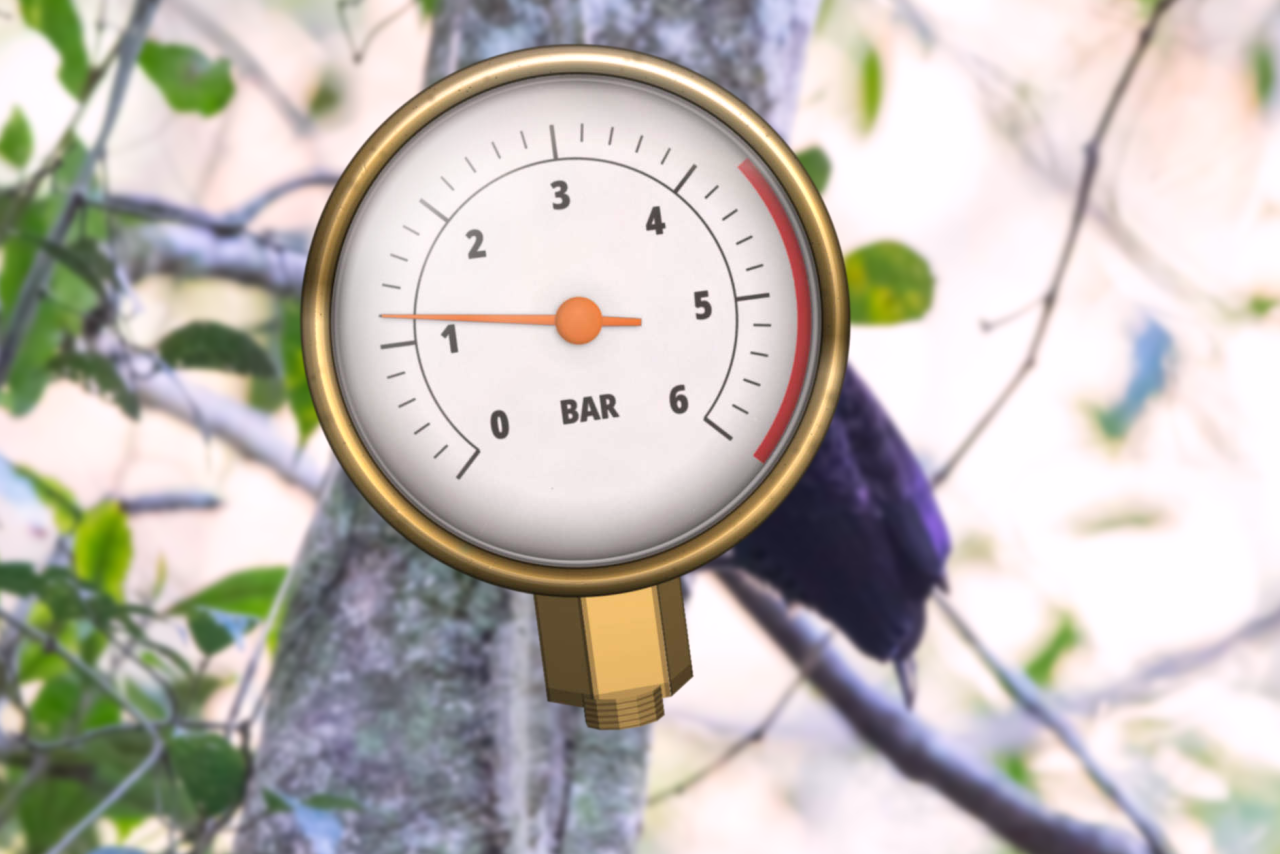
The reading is 1.2 bar
